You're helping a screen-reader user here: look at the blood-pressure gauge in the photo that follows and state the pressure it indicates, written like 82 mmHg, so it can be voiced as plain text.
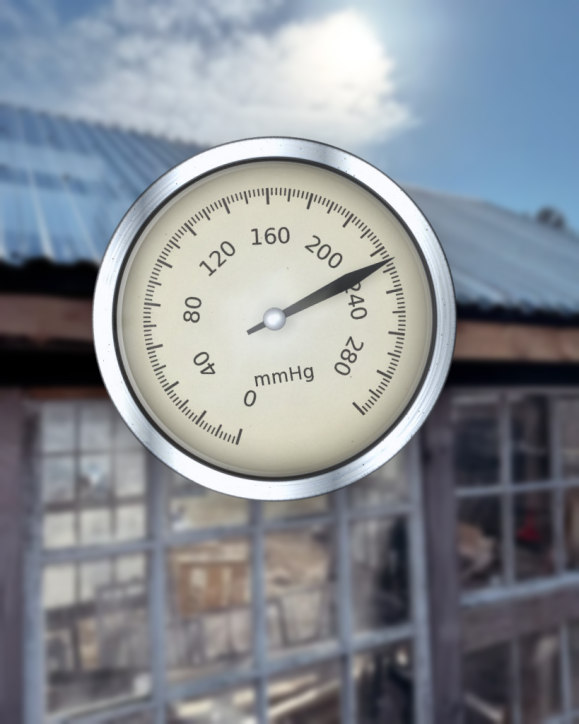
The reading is 226 mmHg
